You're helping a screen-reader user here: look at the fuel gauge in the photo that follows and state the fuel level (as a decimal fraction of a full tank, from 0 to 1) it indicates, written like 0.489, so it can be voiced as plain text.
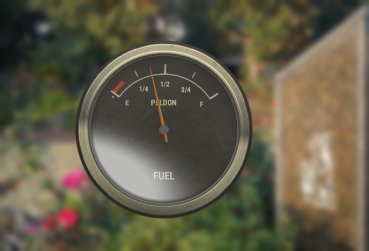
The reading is 0.375
